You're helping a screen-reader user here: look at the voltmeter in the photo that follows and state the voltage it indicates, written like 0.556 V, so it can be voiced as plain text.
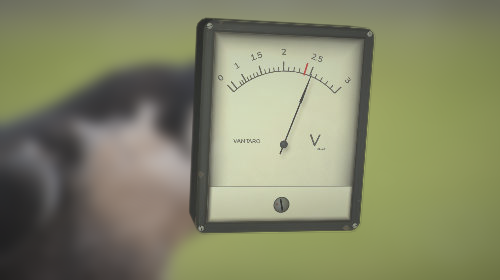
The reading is 2.5 V
